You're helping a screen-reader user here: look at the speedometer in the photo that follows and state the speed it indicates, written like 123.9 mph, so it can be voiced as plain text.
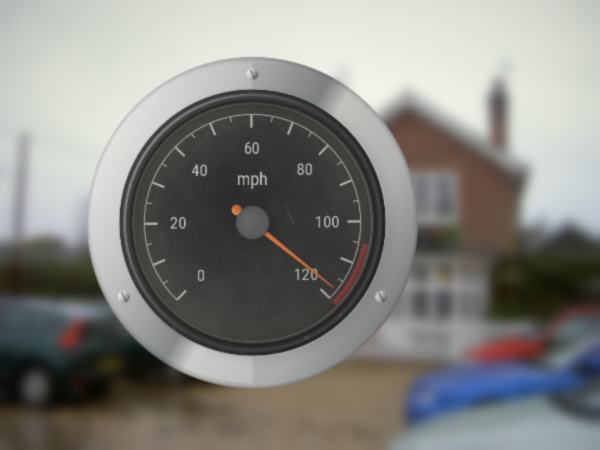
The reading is 117.5 mph
